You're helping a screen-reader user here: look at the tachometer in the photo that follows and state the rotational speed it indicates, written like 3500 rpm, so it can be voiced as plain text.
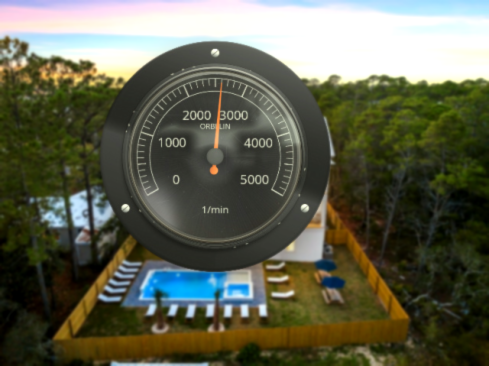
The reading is 2600 rpm
